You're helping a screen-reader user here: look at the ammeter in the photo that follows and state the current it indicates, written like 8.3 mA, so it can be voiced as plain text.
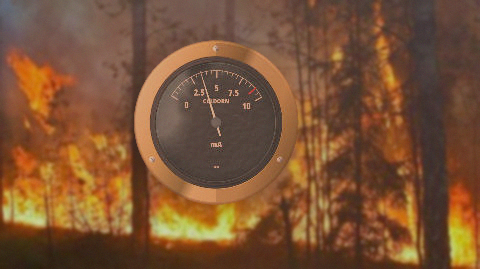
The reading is 3.5 mA
